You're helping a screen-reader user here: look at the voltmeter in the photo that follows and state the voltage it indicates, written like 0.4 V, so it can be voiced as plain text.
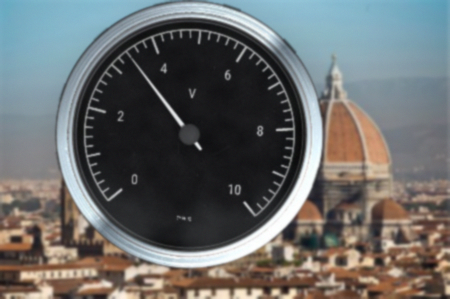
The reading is 3.4 V
